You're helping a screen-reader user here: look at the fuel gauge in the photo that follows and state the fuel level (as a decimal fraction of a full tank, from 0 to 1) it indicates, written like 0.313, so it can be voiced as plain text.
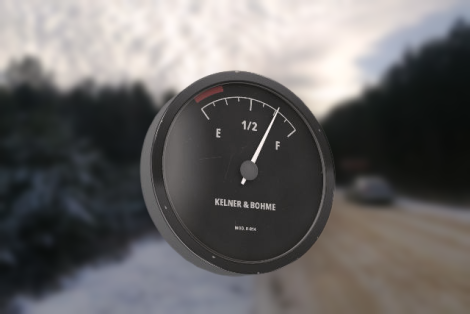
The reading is 0.75
